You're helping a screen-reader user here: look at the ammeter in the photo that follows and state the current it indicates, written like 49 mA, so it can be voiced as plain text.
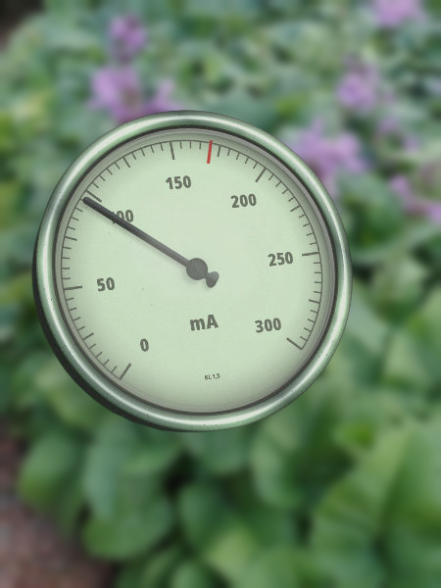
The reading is 95 mA
